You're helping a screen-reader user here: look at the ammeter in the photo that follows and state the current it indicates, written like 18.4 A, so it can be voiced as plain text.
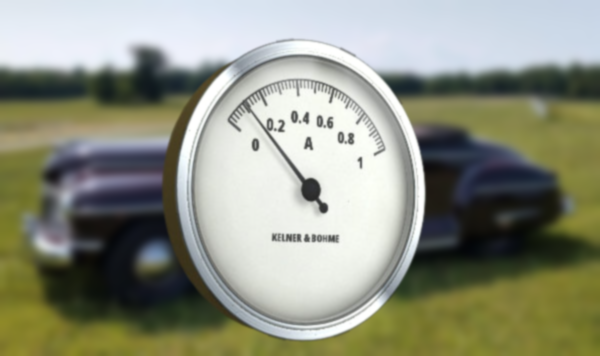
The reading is 0.1 A
